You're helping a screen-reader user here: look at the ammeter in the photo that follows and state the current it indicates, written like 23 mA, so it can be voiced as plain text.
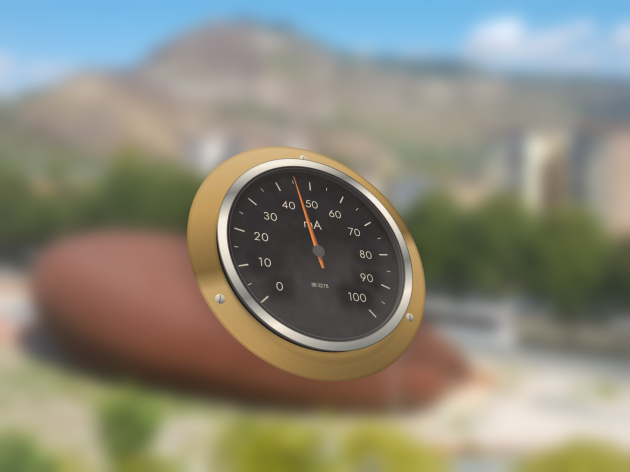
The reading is 45 mA
